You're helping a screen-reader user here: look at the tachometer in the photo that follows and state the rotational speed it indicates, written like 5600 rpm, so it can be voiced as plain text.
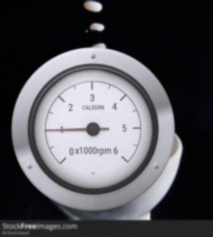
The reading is 1000 rpm
